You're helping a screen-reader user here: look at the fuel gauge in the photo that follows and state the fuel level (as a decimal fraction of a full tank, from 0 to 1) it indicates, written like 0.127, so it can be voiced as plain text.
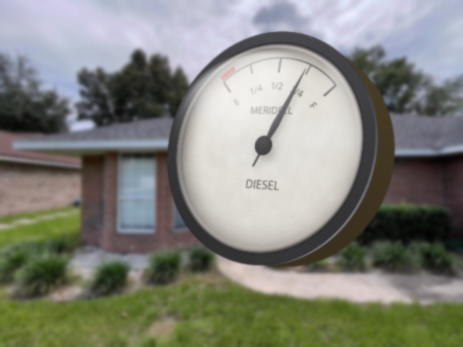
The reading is 0.75
